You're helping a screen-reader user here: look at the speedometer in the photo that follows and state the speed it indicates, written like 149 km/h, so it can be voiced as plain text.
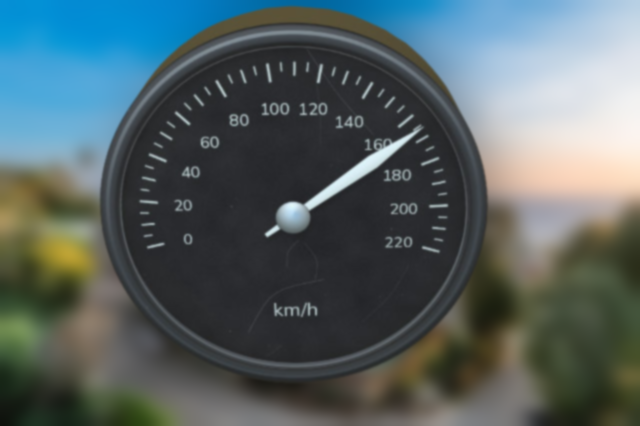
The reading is 165 km/h
